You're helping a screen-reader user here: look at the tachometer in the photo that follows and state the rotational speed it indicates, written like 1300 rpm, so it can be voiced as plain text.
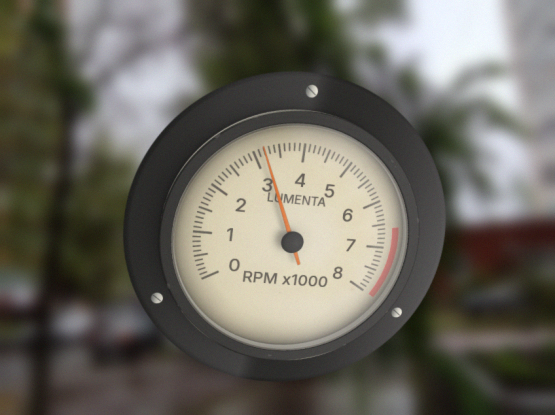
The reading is 3200 rpm
